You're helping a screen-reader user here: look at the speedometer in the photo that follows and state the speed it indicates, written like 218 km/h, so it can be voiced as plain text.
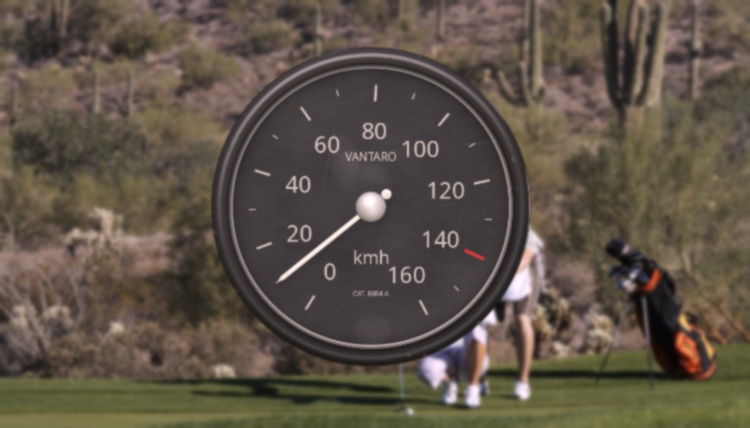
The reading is 10 km/h
